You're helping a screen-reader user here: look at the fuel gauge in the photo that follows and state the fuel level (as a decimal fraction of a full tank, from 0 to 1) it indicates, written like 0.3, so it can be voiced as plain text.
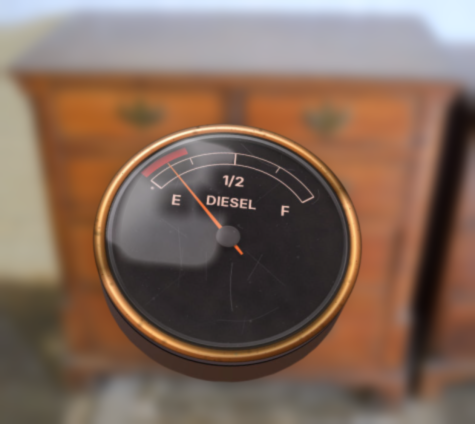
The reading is 0.125
